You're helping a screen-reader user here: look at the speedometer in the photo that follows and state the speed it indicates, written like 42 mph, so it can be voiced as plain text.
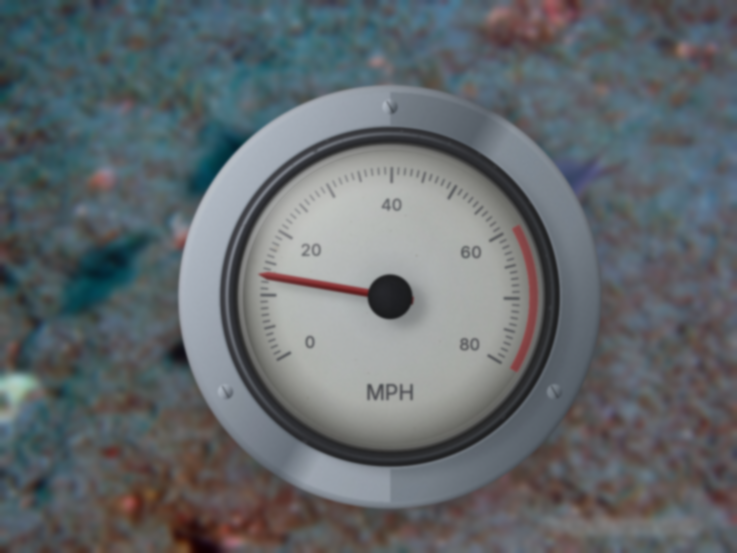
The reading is 13 mph
